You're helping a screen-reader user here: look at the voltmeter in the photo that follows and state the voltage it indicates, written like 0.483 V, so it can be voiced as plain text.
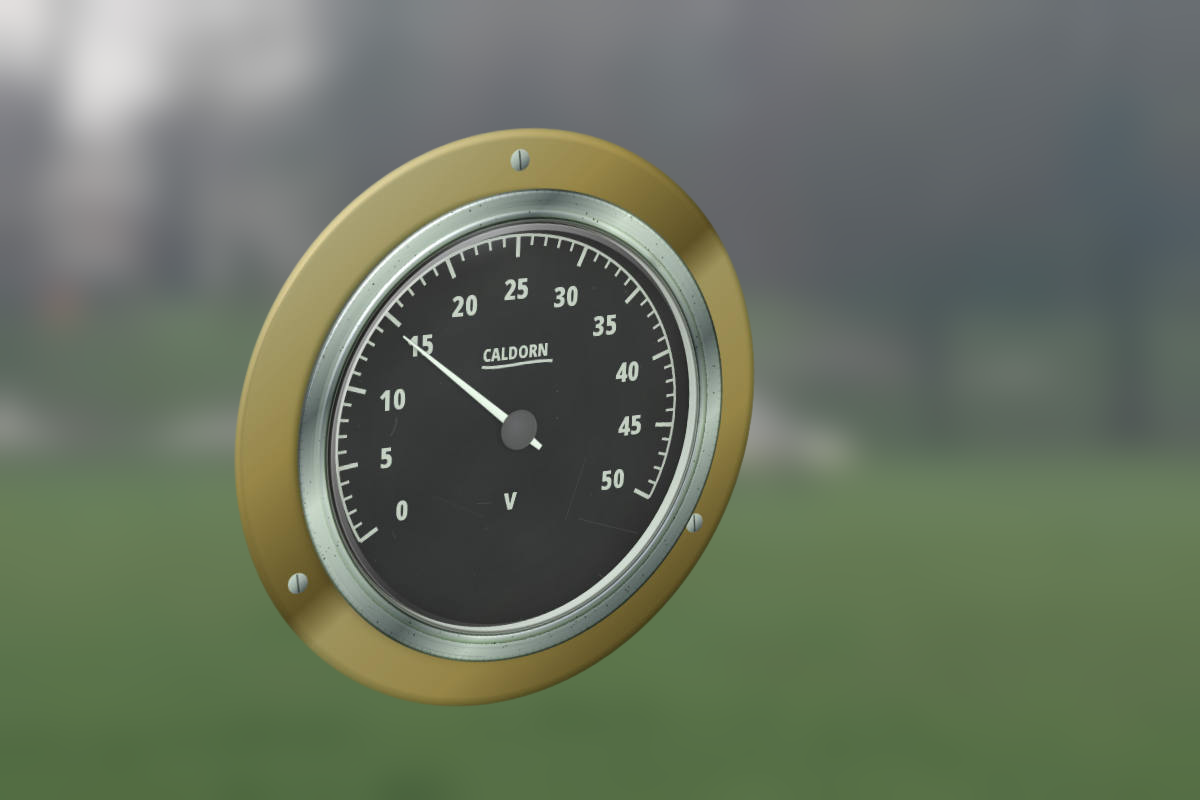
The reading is 14.5 V
